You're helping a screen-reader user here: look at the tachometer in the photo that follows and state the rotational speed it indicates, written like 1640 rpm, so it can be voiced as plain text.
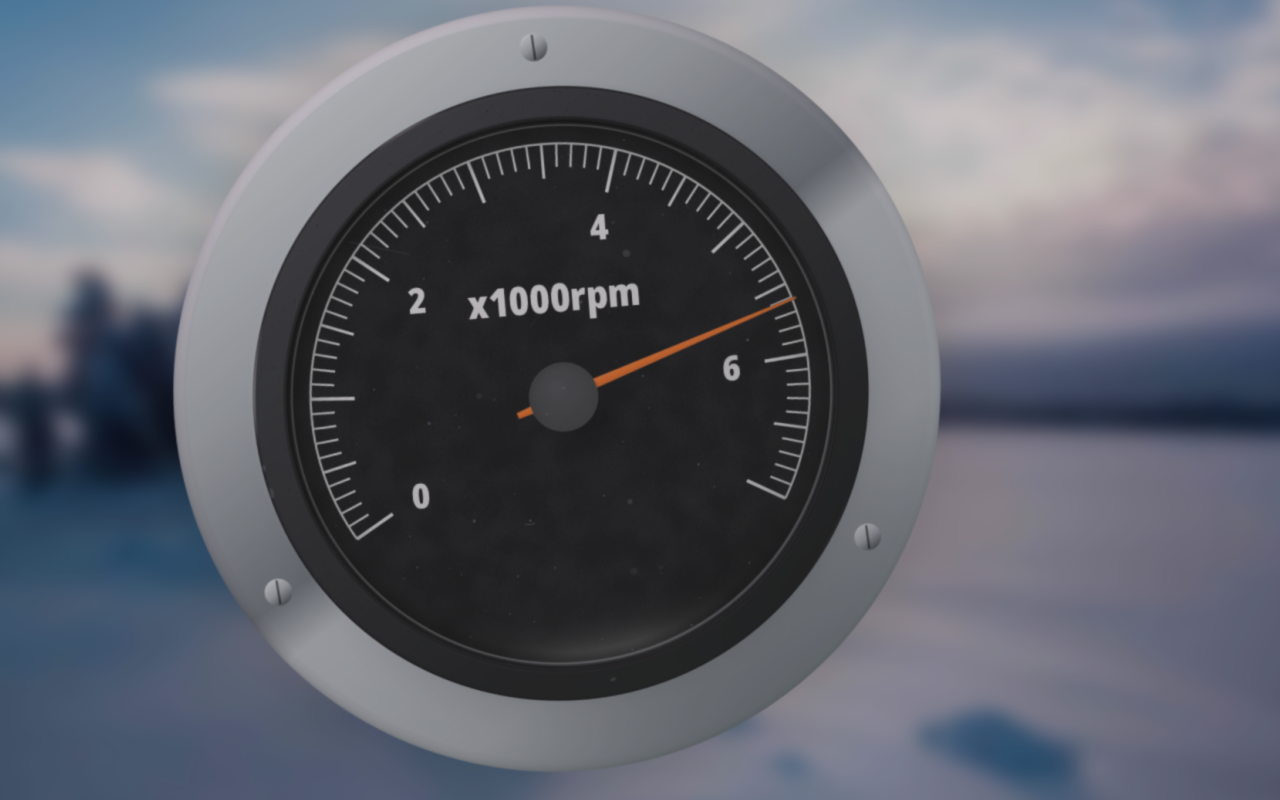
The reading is 5600 rpm
